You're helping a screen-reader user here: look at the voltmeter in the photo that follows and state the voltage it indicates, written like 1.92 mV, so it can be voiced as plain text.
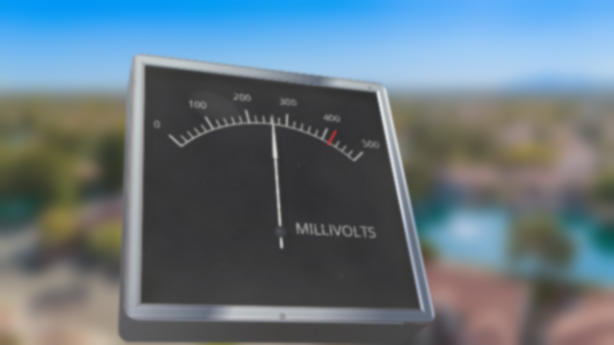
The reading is 260 mV
